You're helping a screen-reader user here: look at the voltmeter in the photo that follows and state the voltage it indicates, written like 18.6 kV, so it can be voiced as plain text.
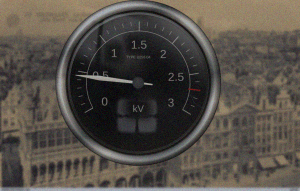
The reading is 0.45 kV
